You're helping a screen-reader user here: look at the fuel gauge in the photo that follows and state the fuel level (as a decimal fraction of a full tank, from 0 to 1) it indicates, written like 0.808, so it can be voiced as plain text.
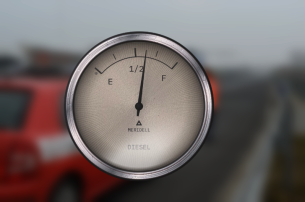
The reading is 0.625
